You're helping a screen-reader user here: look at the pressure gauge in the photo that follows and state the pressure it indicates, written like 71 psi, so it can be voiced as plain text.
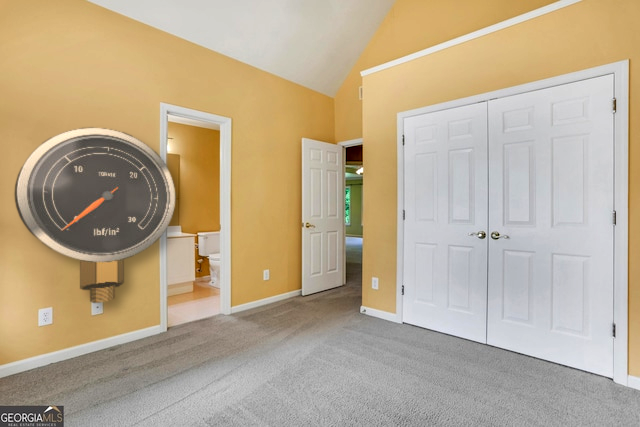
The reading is 0 psi
